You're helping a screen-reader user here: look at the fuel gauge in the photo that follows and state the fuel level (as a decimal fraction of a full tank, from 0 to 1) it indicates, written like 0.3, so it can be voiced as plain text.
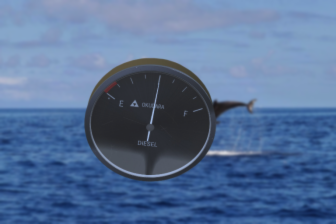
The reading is 0.5
